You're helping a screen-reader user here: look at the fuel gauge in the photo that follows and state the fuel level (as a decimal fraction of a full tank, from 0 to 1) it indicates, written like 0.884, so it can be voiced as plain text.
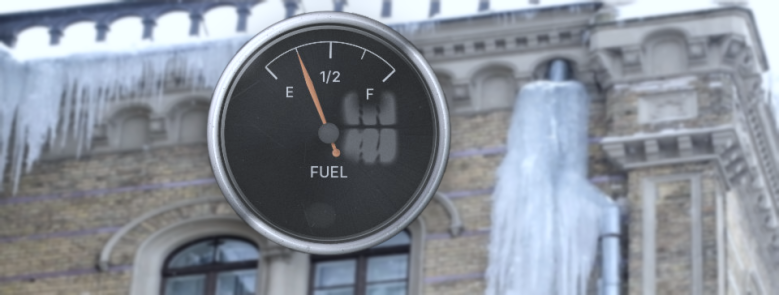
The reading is 0.25
